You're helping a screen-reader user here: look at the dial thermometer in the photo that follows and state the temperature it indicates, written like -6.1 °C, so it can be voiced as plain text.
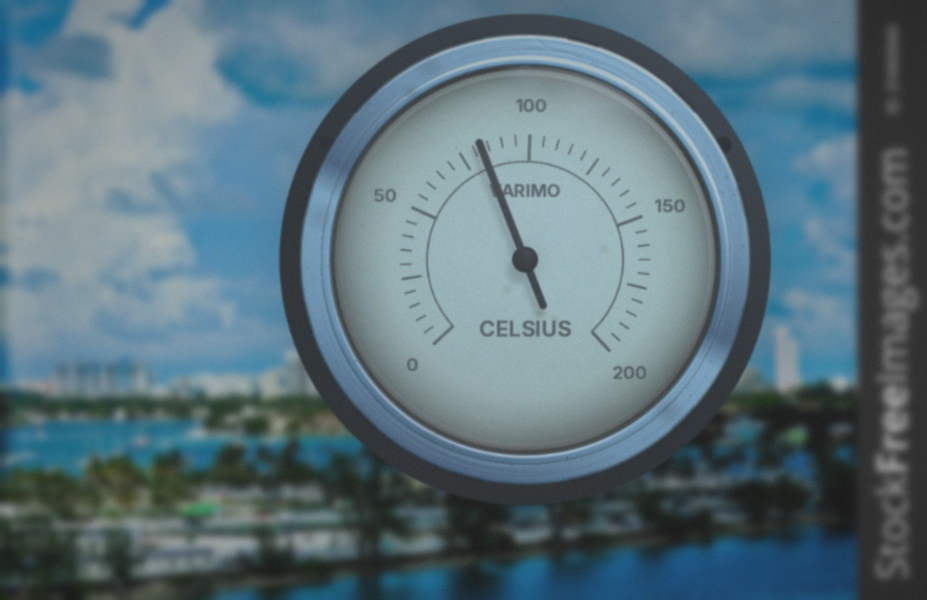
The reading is 82.5 °C
